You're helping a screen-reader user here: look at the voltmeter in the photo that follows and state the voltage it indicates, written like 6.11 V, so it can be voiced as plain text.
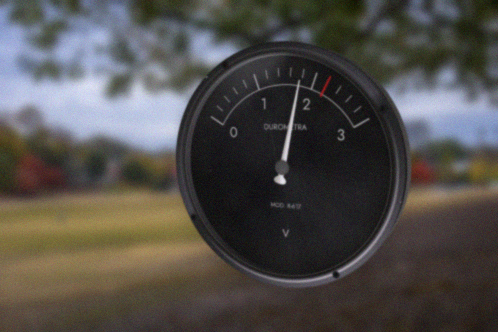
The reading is 1.8 V
